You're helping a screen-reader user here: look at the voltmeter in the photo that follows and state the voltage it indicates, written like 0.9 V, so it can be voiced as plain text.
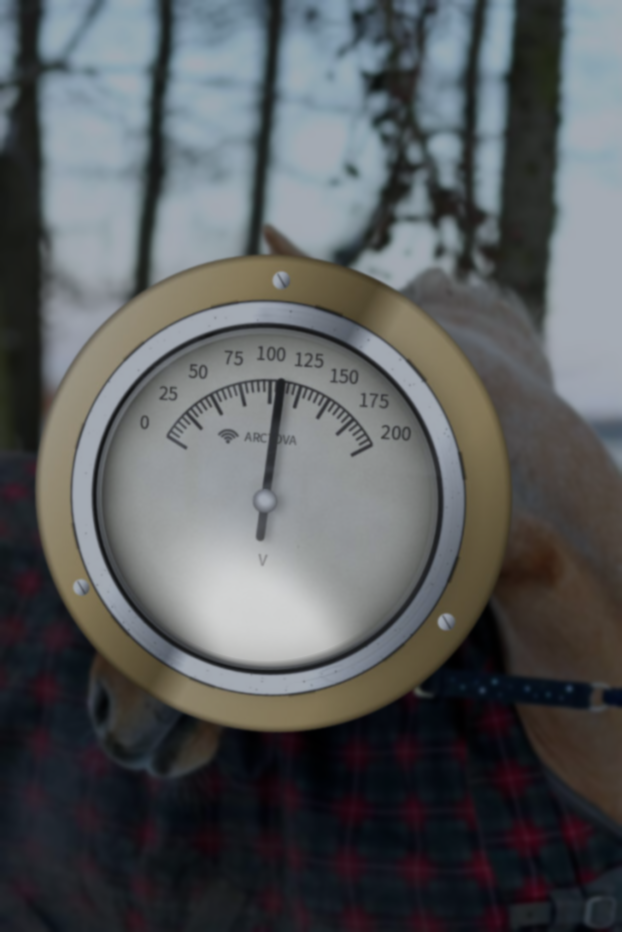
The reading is 110 V
